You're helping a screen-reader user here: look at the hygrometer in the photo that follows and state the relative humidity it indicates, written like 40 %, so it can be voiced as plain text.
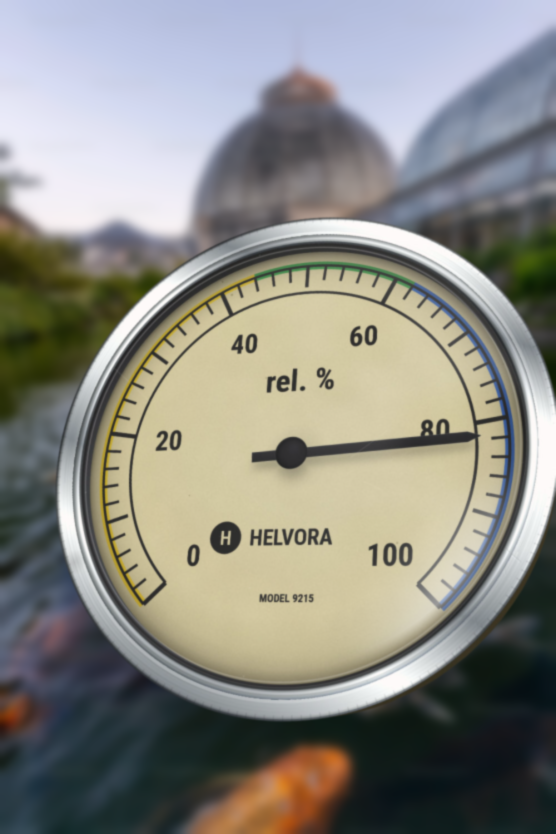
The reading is 82 %
